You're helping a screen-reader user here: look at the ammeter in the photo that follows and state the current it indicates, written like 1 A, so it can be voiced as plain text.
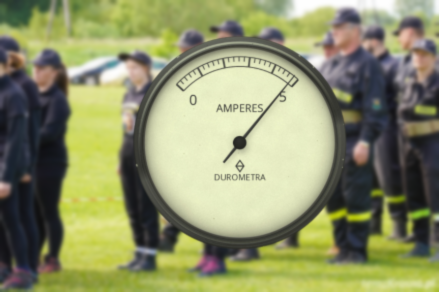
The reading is 4.8 A
